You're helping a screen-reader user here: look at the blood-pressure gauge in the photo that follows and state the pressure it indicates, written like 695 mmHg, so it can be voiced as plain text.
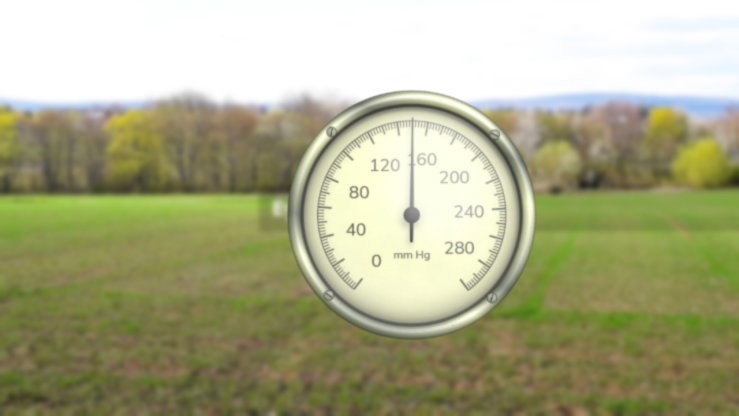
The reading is 150 mmHg
